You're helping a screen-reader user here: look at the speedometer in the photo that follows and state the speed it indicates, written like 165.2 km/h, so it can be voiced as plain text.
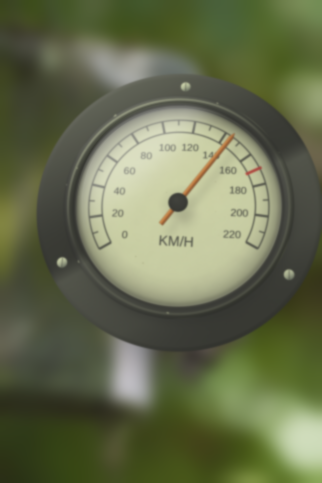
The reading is 145 km/h
